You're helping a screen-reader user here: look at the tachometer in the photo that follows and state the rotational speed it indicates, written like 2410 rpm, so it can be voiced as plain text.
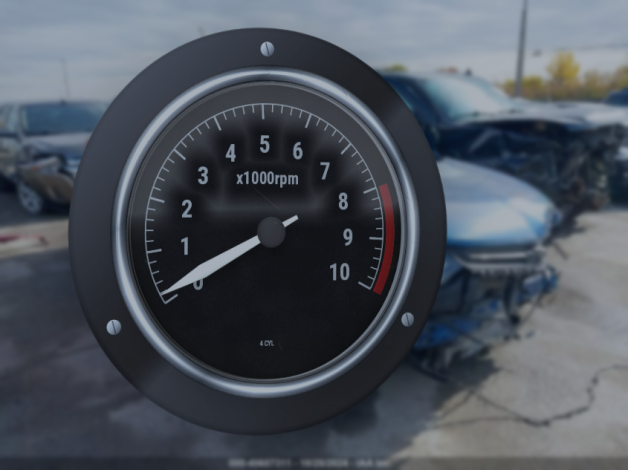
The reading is 200 rpm
